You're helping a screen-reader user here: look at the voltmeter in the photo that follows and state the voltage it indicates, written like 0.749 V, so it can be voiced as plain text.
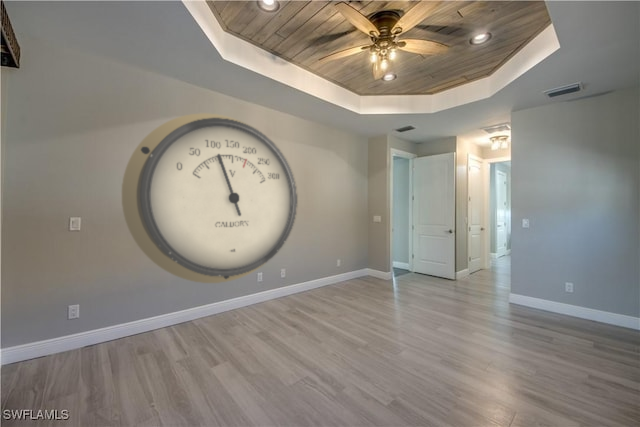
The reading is 100 V
